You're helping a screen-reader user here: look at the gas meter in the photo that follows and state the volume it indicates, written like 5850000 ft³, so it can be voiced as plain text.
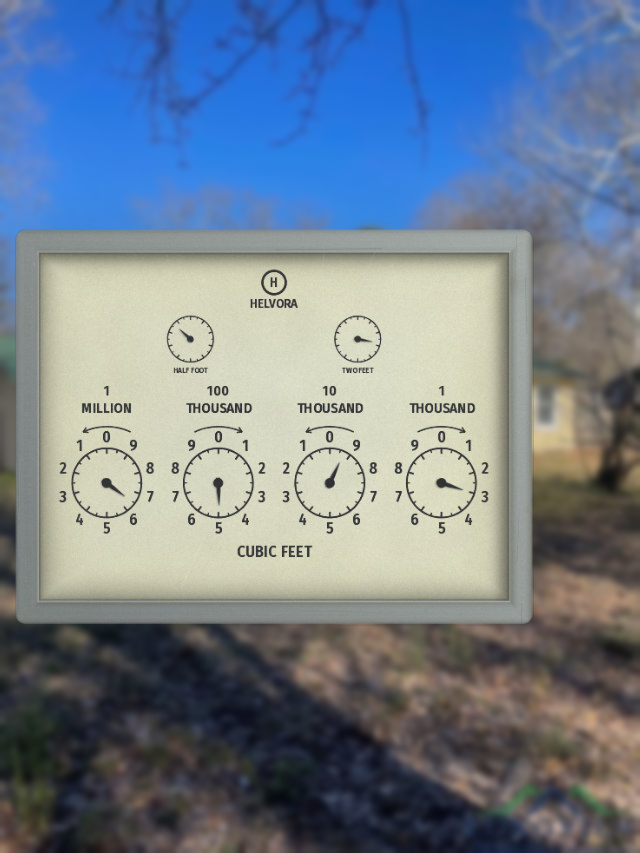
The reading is 649300 ft³
